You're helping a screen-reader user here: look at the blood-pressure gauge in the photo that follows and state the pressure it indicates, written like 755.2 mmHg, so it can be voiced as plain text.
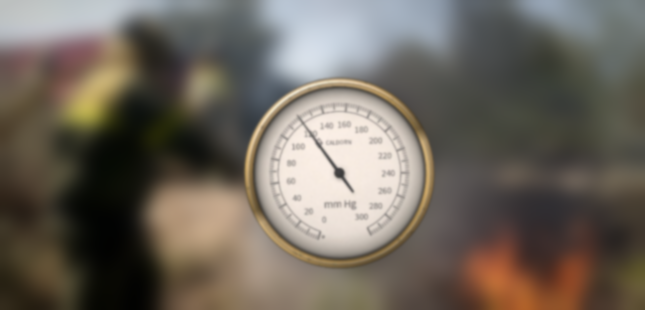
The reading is 120 mmHg
